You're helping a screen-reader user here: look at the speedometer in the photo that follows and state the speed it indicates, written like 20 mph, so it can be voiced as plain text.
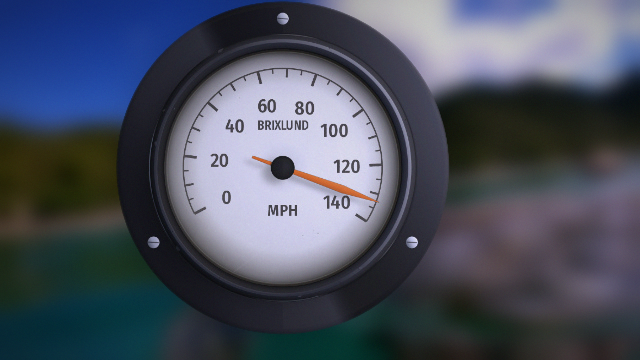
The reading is 132.5 mph
